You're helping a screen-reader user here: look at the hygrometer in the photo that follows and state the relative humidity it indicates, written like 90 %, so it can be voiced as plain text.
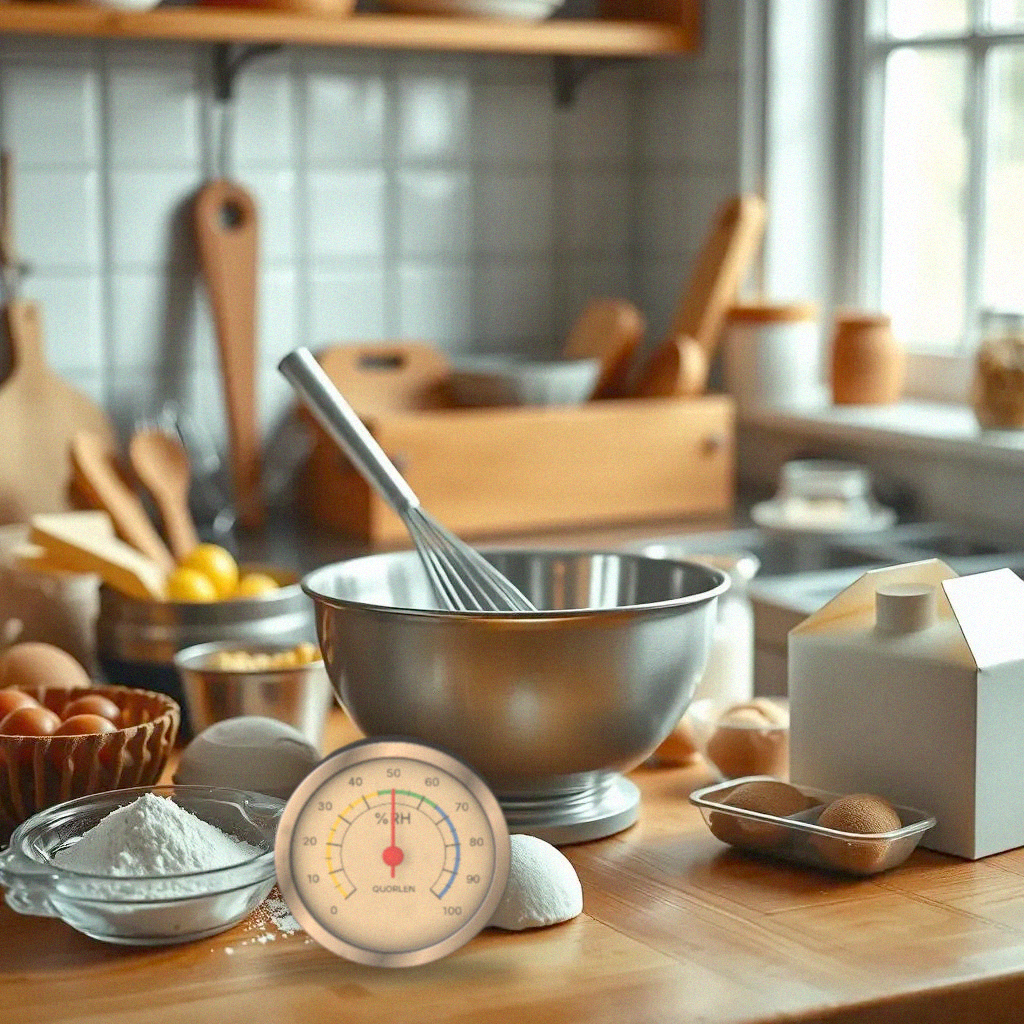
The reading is 50 %
